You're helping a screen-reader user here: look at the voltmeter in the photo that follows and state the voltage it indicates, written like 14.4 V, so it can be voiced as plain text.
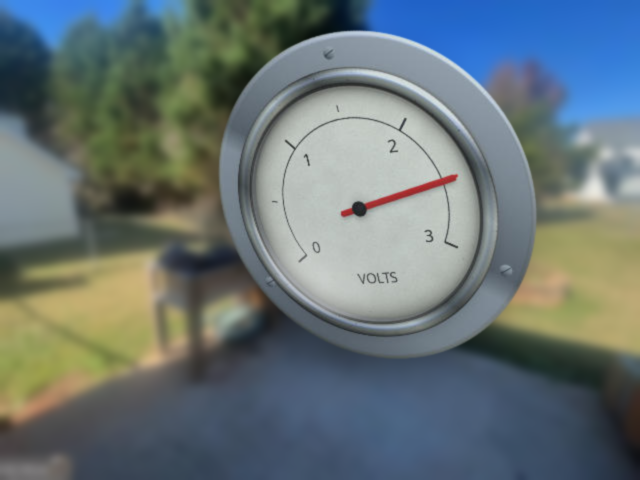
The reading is 2.5 V
